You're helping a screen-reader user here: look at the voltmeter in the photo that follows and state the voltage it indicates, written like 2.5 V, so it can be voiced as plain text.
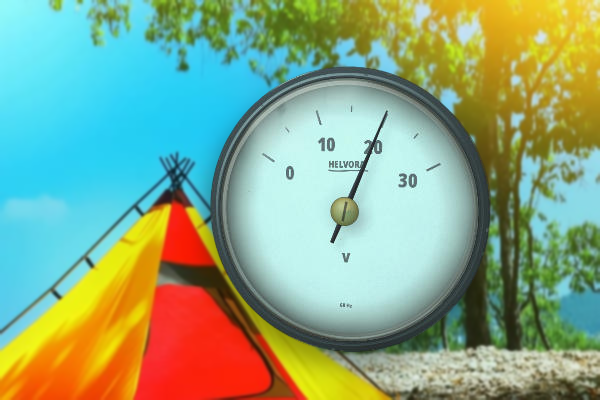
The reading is 20 V
